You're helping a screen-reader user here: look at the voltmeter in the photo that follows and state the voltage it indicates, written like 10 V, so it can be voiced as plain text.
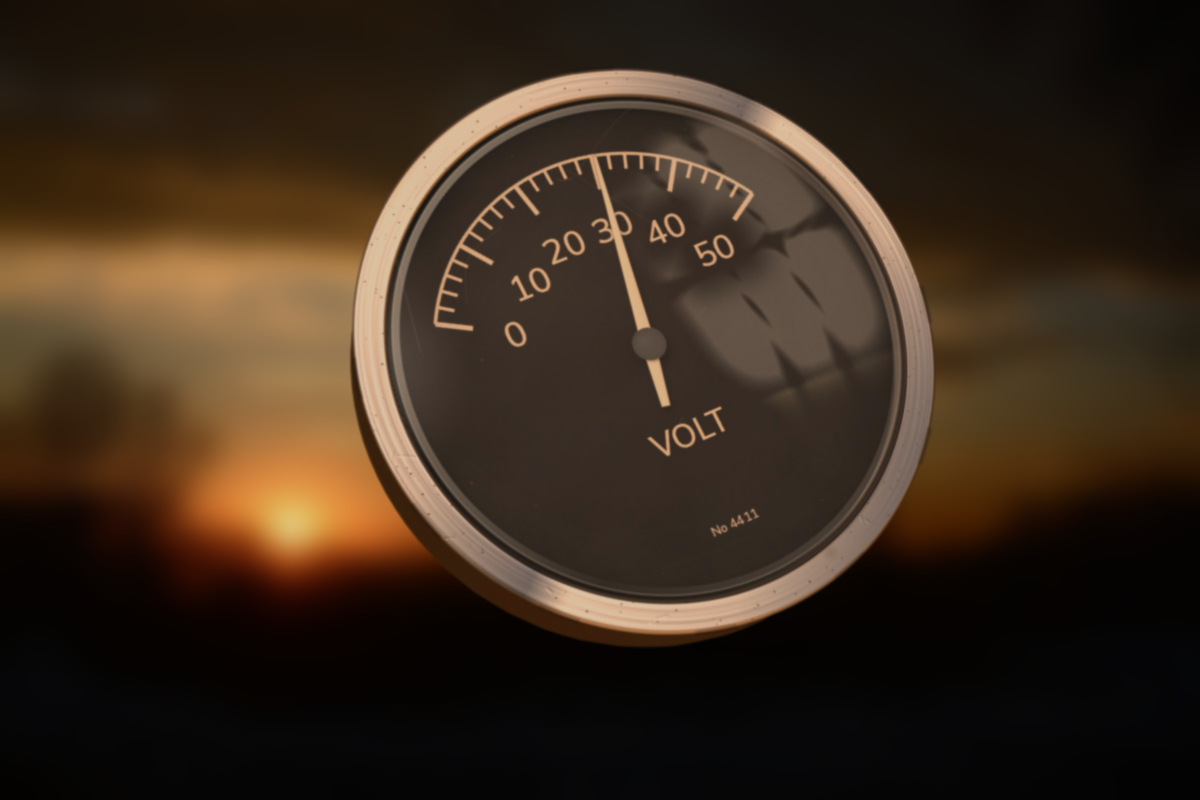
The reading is 30 V
